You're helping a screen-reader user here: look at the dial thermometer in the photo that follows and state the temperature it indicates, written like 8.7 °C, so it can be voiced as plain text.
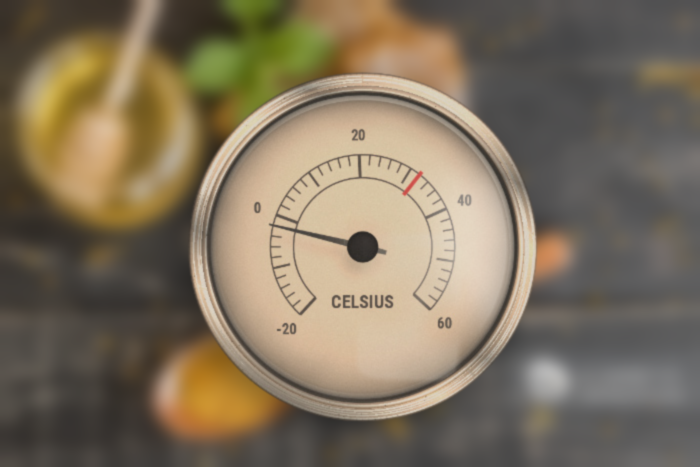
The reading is -2 °C
